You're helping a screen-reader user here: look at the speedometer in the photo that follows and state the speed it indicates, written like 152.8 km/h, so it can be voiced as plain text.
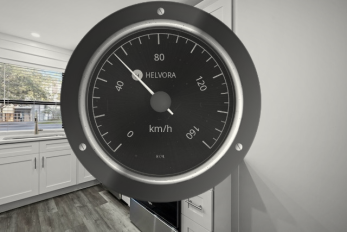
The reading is 55 km/h
